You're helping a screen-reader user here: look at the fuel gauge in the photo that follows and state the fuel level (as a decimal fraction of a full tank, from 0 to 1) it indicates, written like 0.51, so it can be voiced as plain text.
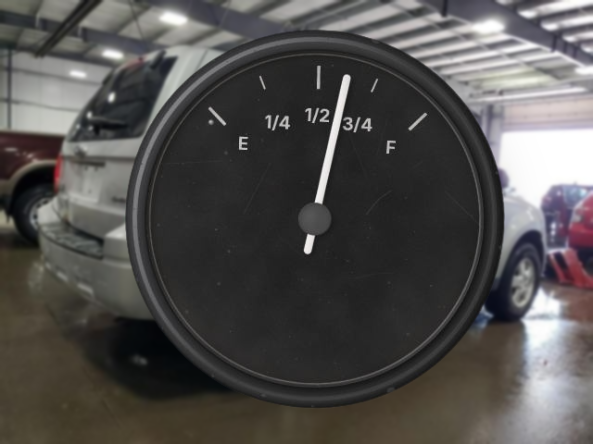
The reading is 0.625
